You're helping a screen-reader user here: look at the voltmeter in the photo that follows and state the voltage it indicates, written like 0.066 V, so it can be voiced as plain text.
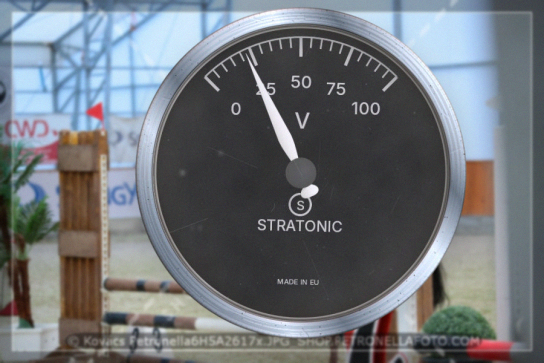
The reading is 22.5 V
